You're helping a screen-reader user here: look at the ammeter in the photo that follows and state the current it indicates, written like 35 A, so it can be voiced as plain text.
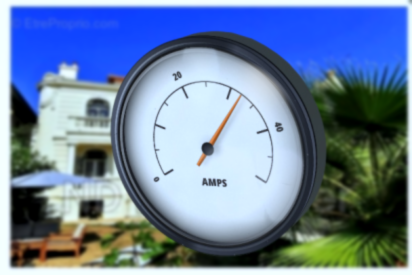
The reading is 32.5 A
